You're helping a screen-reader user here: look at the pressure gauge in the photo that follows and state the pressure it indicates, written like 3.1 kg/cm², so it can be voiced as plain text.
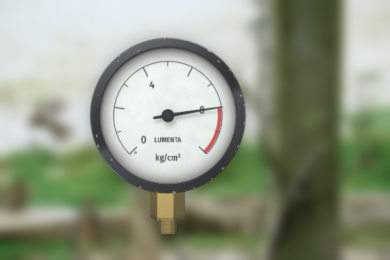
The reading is 8 kg/cm²
